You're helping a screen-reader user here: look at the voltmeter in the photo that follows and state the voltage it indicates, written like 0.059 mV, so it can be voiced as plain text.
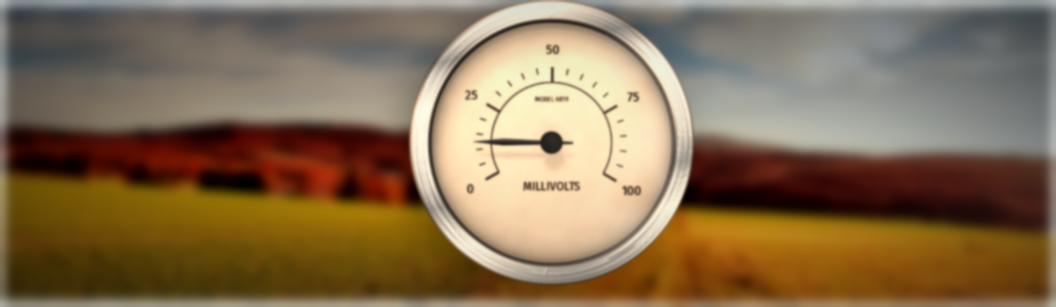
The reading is 12.5 mV
